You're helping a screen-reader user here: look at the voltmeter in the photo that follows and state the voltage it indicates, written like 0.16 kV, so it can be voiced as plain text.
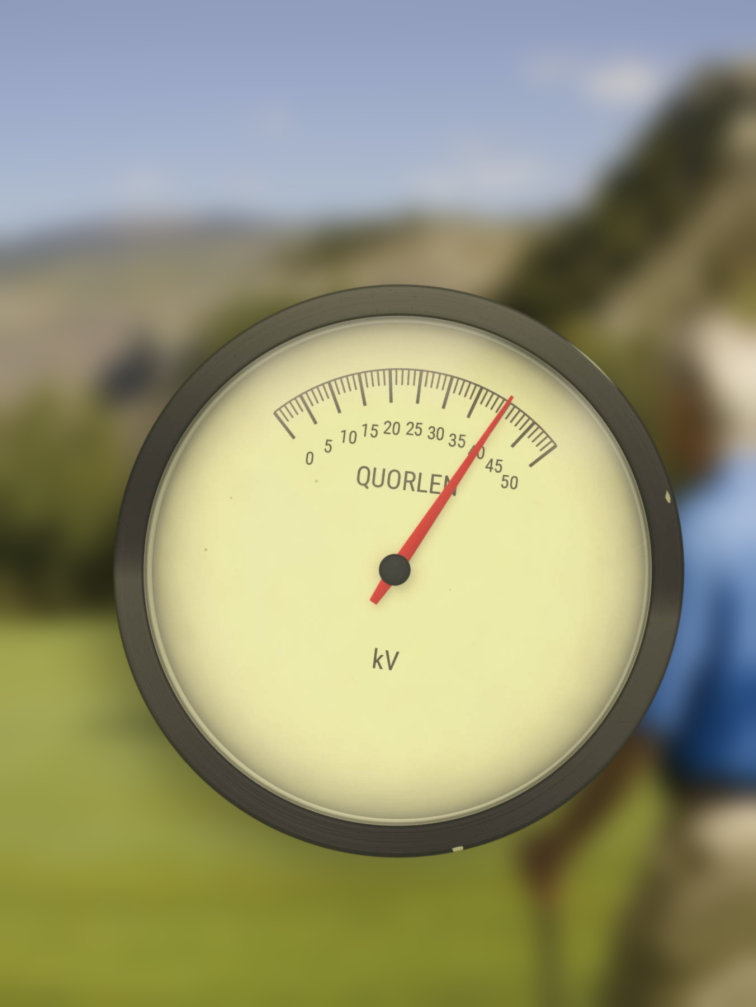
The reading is 40 kV
